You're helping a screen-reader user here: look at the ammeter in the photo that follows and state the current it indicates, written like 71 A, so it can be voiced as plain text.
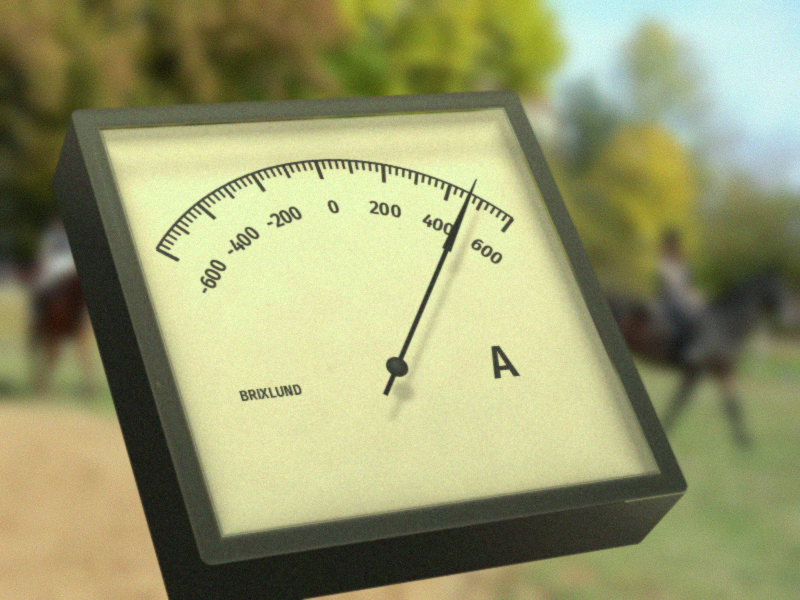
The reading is 460 A
